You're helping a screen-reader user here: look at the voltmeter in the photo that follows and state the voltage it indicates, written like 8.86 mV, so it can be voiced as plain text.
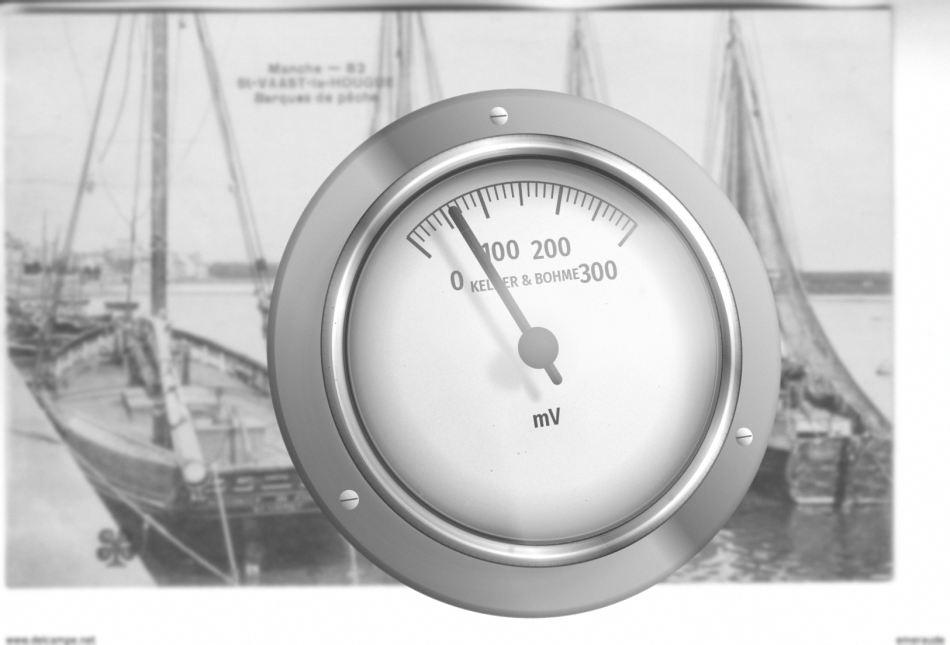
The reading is 60 mV
